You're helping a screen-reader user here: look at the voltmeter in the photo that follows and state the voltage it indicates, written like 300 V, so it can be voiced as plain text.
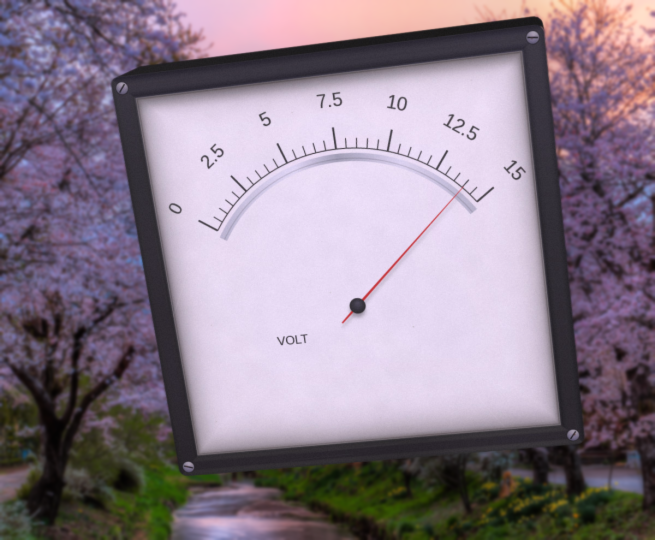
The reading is 14 V
